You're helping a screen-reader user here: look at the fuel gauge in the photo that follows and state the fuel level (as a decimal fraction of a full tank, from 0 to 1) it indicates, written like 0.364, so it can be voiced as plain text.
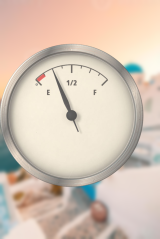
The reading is 0.25
